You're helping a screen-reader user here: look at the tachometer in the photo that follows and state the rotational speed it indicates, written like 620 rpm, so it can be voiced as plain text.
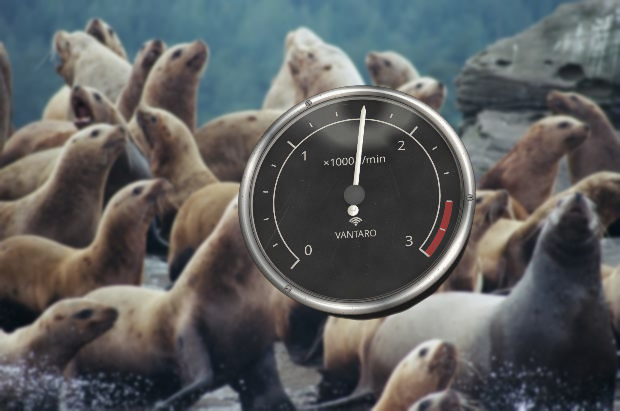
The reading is 1600 rpm
